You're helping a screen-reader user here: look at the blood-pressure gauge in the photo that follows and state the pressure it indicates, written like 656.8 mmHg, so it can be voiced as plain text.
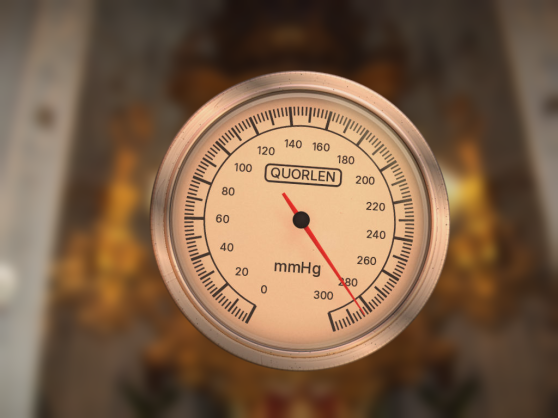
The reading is 284 mmHg
